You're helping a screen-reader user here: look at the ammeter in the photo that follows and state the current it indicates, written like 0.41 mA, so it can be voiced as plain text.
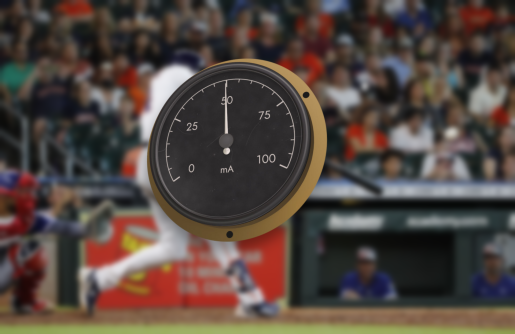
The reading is 50 mA
